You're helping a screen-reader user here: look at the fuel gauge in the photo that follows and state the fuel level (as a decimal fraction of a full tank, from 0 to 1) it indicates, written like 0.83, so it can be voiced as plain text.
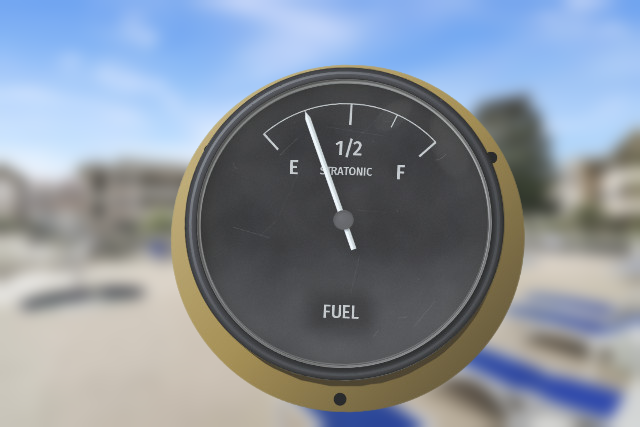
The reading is 0.25
